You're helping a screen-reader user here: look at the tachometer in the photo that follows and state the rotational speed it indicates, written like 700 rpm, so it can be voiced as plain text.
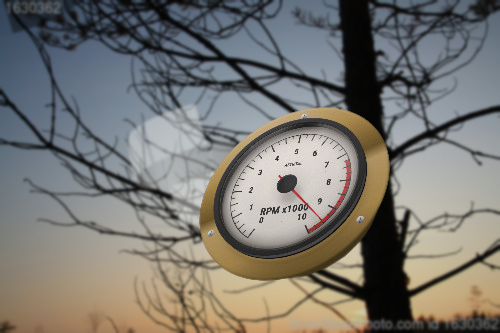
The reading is 9500 rpm
